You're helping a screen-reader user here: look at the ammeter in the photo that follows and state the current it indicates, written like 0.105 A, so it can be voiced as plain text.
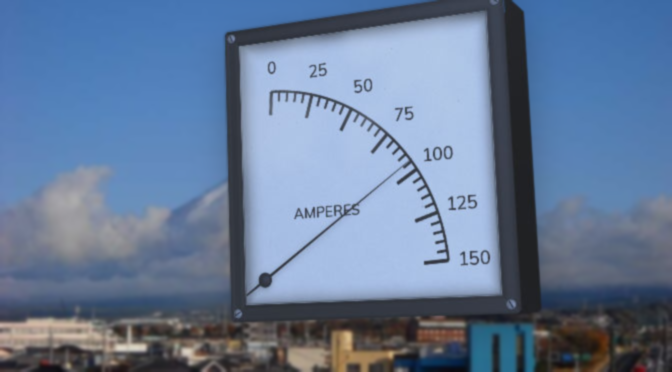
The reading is 95 A
